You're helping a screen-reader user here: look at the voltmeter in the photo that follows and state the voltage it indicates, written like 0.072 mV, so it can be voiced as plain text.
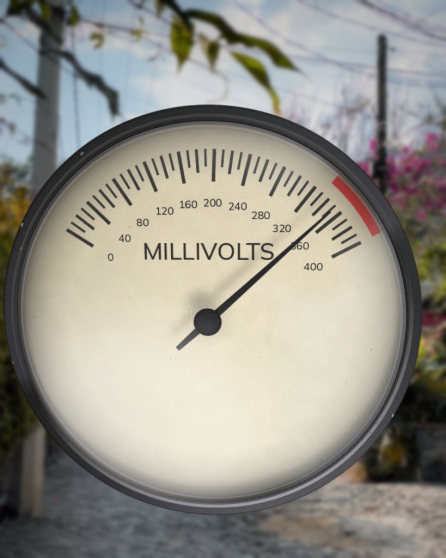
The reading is 350 mV
